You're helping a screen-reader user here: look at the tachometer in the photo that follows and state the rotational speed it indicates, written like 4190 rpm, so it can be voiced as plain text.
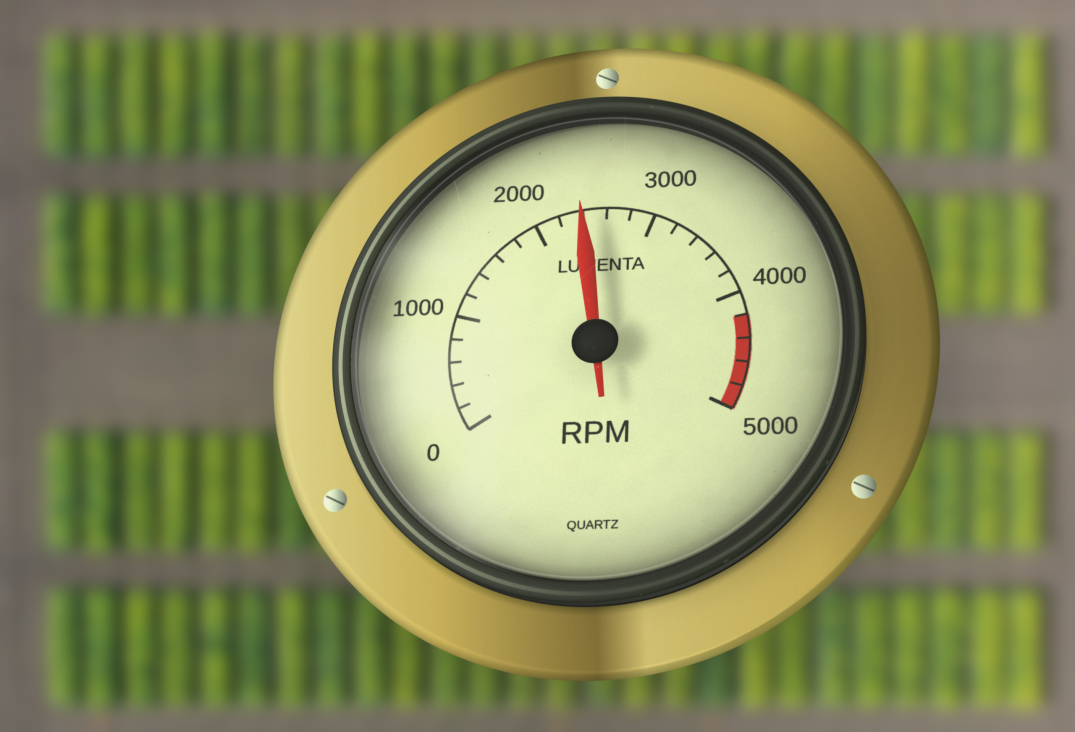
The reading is 2400 rpm
